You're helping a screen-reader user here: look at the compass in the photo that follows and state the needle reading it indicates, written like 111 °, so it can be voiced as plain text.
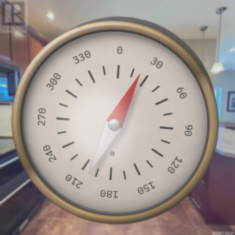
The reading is 22.5 °
